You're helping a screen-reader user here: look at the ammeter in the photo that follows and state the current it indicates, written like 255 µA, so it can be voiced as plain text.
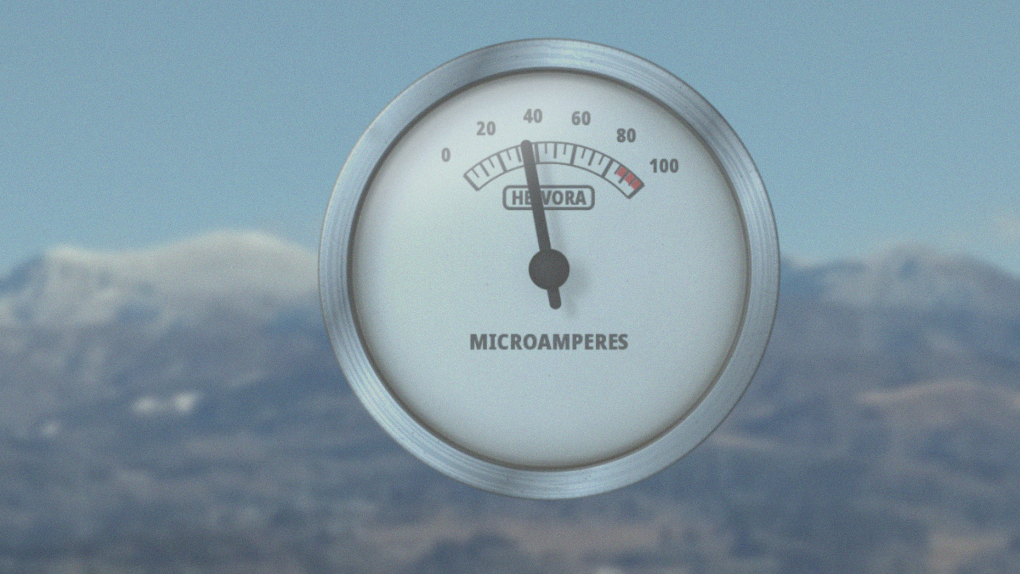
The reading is 35 µA
